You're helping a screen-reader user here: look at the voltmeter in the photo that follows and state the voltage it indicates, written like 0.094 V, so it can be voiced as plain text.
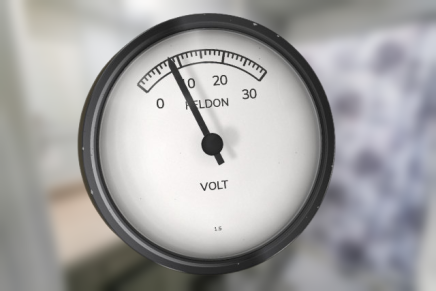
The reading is 8 V
